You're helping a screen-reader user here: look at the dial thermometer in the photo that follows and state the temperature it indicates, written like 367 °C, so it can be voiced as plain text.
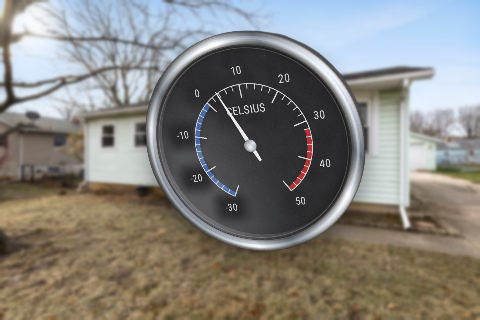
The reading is 4 °C
